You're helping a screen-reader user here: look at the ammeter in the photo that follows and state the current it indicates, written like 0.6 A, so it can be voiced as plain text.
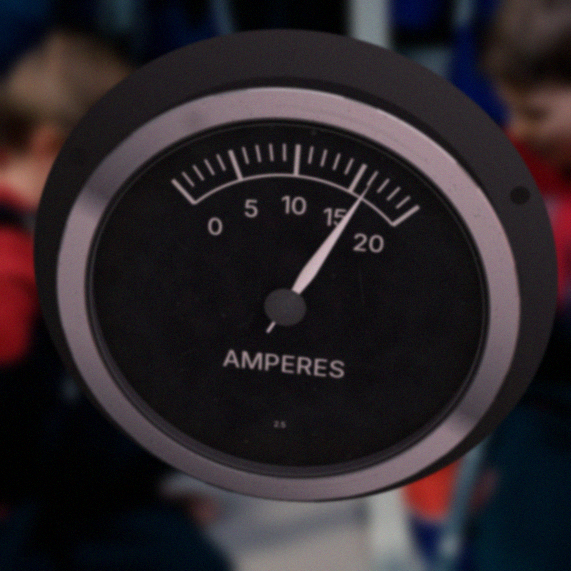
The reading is 16 A
